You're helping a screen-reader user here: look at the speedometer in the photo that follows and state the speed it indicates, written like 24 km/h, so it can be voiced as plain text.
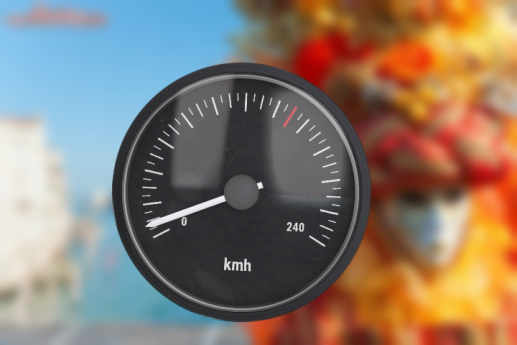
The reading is 7.5 km/h
